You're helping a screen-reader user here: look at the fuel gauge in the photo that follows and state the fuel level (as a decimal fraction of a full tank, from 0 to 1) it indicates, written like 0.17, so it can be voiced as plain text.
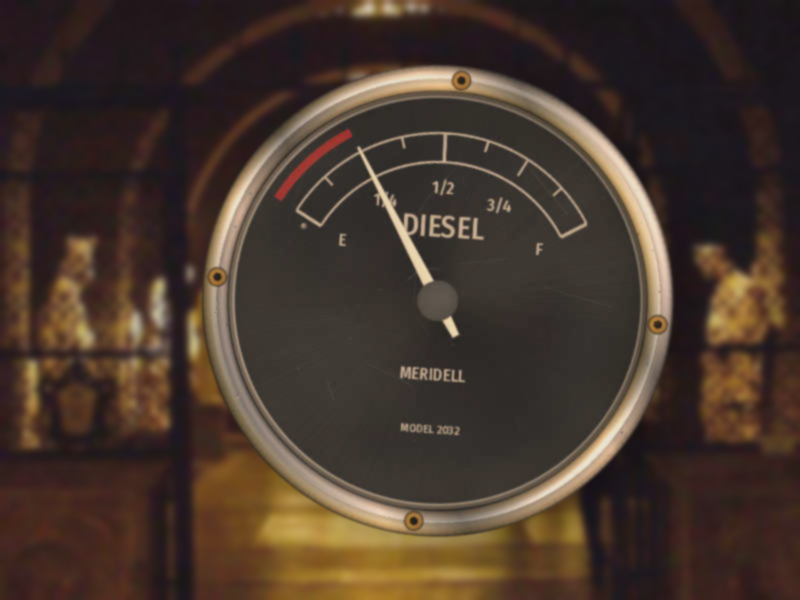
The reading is 0.25
